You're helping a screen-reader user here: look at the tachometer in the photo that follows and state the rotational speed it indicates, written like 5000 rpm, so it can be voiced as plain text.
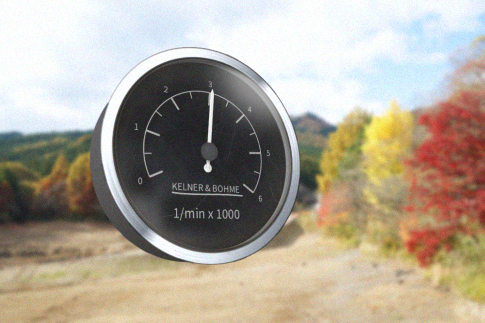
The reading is 3000 rpm
